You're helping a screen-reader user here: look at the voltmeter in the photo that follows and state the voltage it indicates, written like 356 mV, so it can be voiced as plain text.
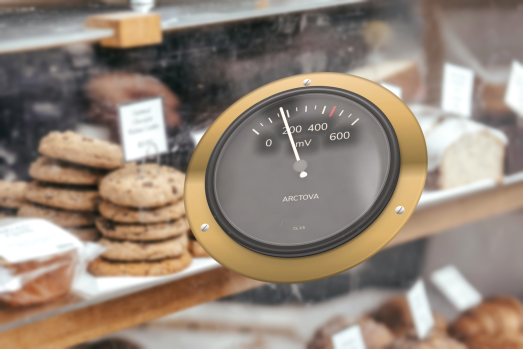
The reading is 175 mV
